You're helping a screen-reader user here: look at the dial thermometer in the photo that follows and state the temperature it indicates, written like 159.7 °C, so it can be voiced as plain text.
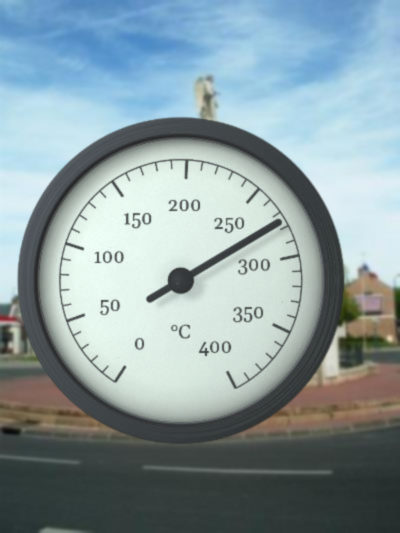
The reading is 275 °C
